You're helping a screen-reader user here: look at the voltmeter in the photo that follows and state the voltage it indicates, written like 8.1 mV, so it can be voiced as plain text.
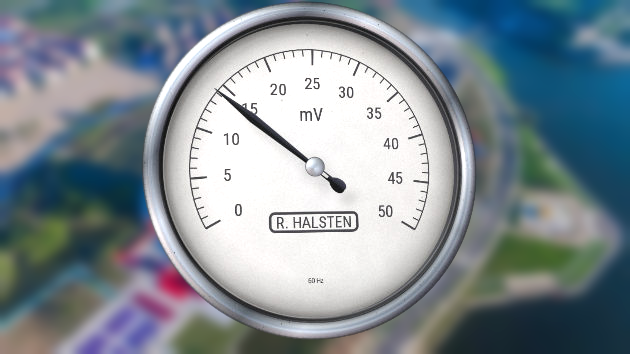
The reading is 14 mV
